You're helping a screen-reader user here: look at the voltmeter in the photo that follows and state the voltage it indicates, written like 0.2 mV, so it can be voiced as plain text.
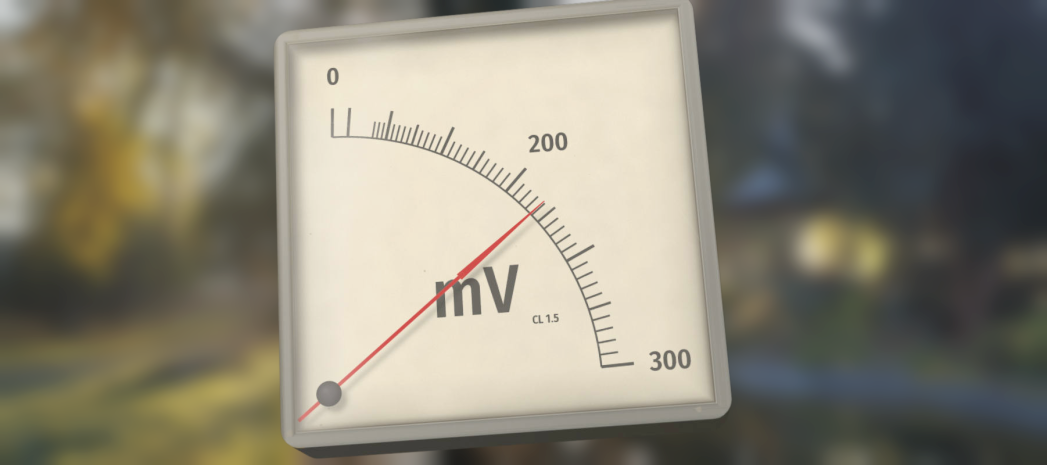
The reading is 220 mV
